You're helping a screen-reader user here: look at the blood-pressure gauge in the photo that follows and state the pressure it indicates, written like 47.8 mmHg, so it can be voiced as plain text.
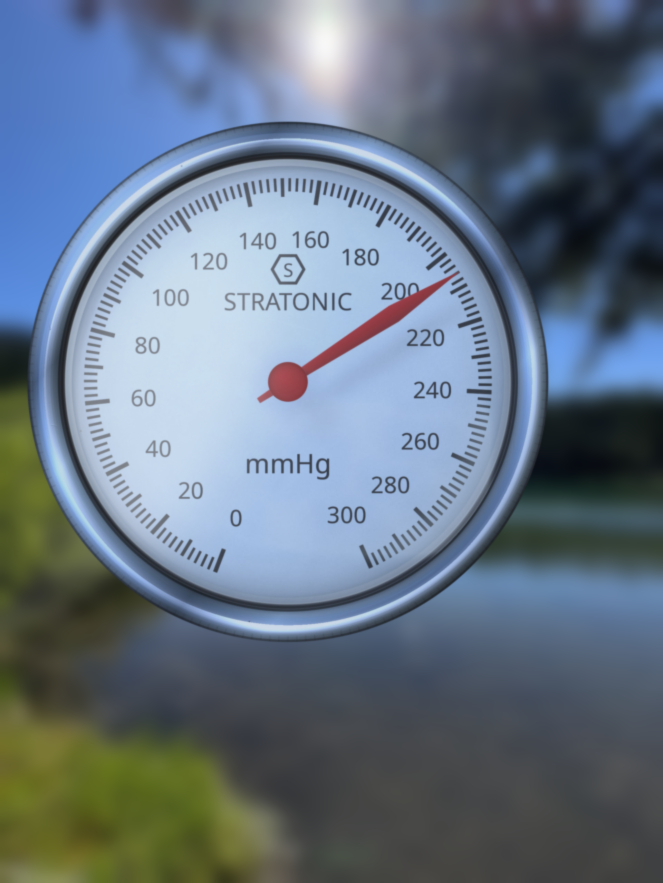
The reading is 206 mmHg
